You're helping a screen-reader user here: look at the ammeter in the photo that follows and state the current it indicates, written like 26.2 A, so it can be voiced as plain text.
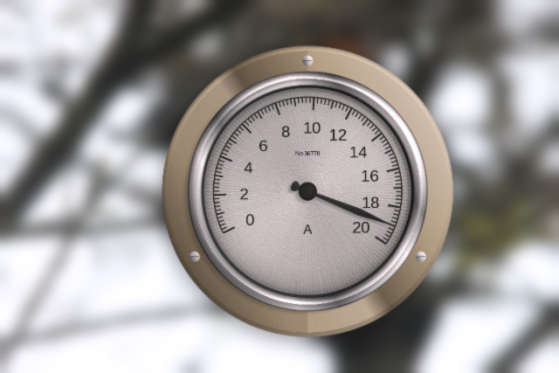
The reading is 19 A
